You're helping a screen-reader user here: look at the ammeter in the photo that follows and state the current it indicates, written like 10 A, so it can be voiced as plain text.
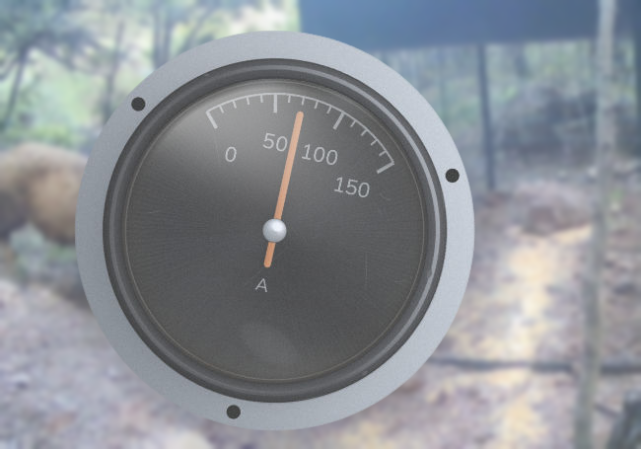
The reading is 70 A
